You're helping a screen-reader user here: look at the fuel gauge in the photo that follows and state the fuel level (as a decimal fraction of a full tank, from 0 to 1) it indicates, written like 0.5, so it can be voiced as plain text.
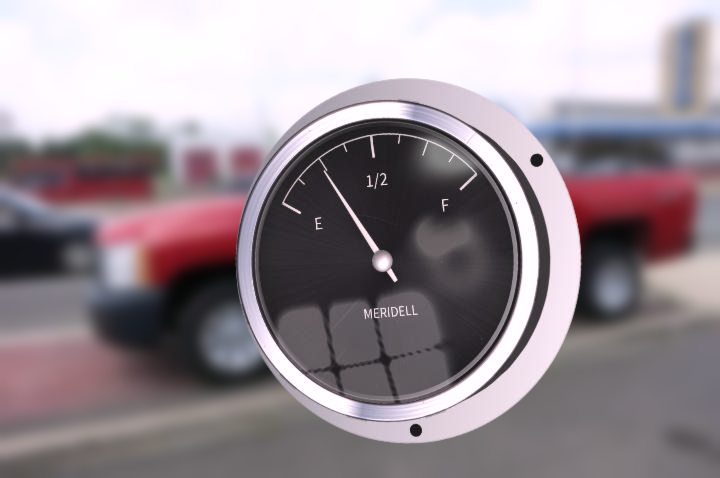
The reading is 0.25
